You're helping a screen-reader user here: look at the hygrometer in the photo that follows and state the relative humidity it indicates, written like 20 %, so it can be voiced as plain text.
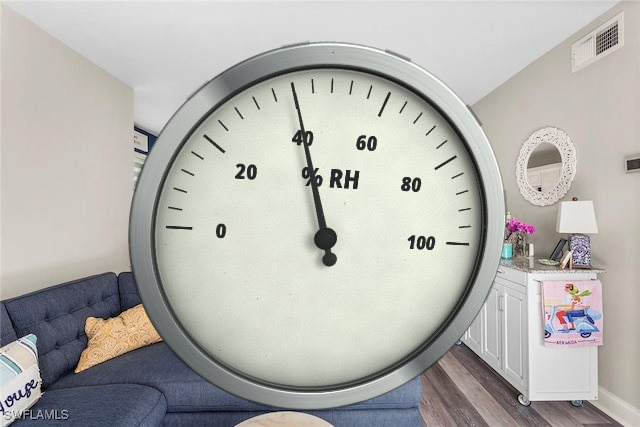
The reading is 40 %
